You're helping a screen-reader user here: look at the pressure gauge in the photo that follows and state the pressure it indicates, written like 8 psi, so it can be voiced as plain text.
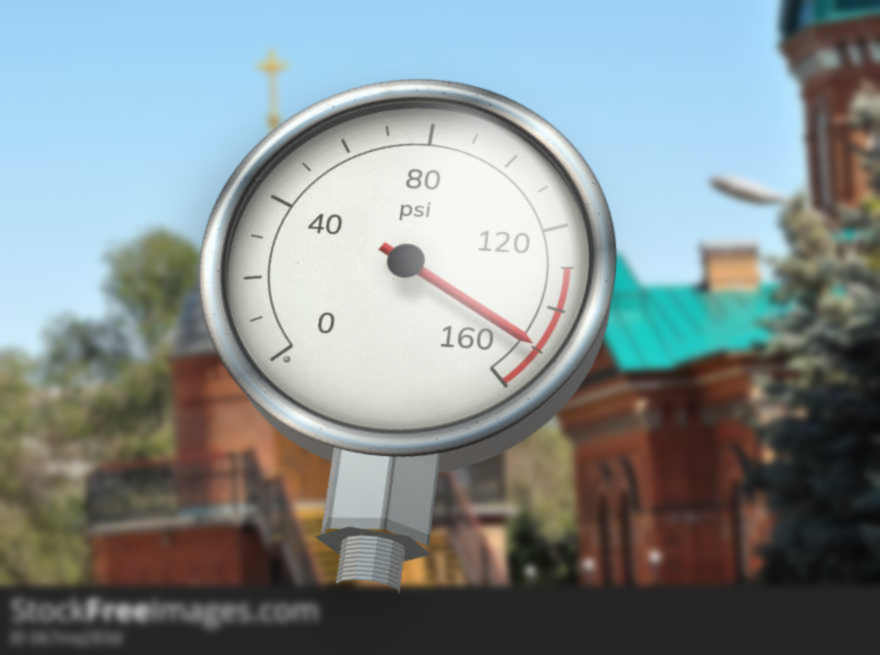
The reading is 150 psi
